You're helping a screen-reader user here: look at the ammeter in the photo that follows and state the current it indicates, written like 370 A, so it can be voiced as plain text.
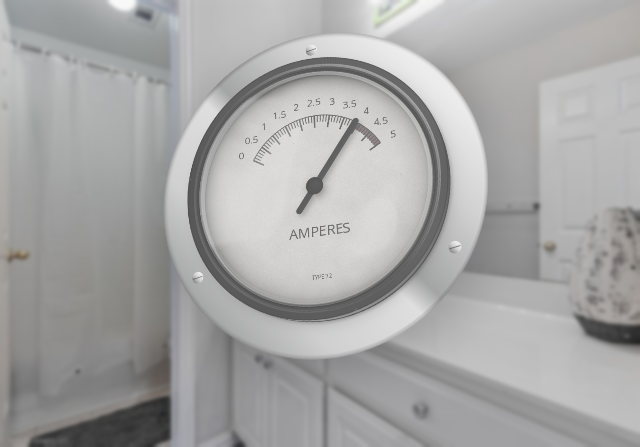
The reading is 4 A
